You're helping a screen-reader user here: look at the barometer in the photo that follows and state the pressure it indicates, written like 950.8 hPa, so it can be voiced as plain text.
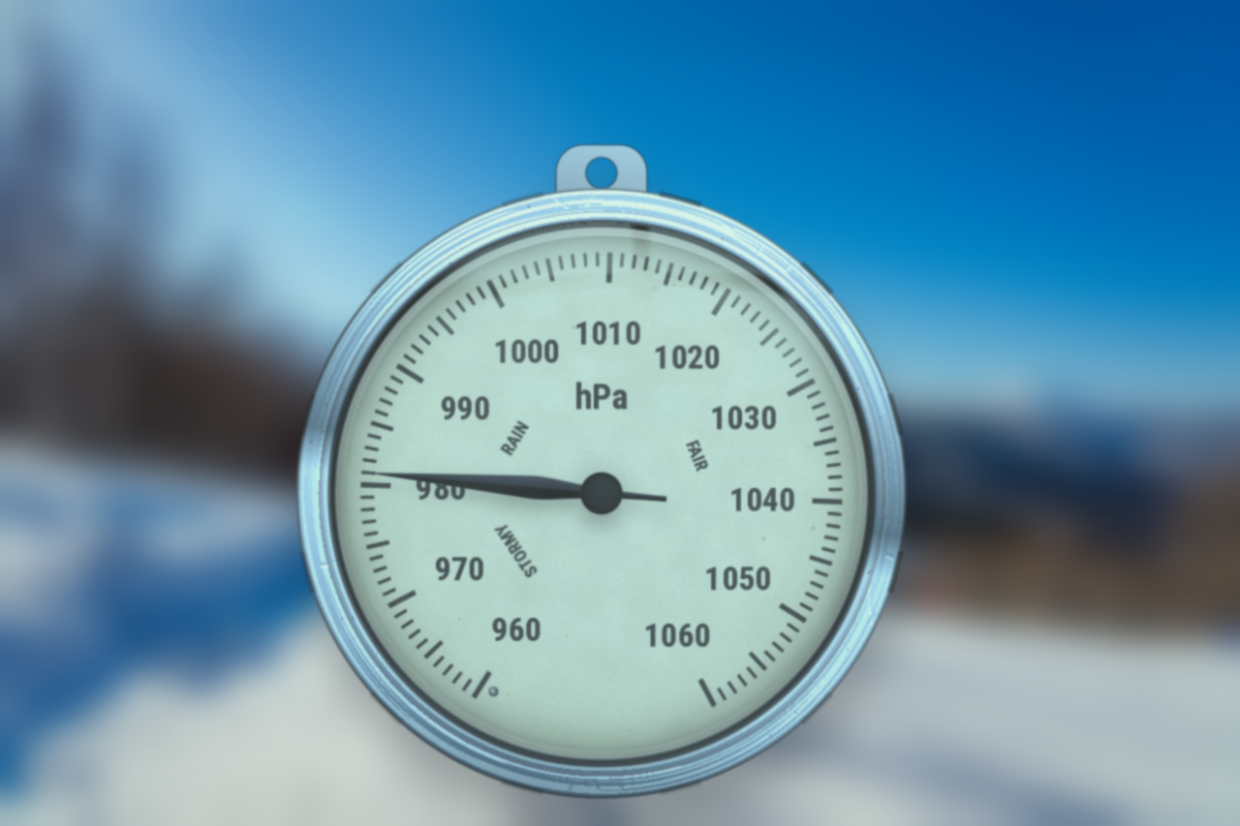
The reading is 981 hPa
